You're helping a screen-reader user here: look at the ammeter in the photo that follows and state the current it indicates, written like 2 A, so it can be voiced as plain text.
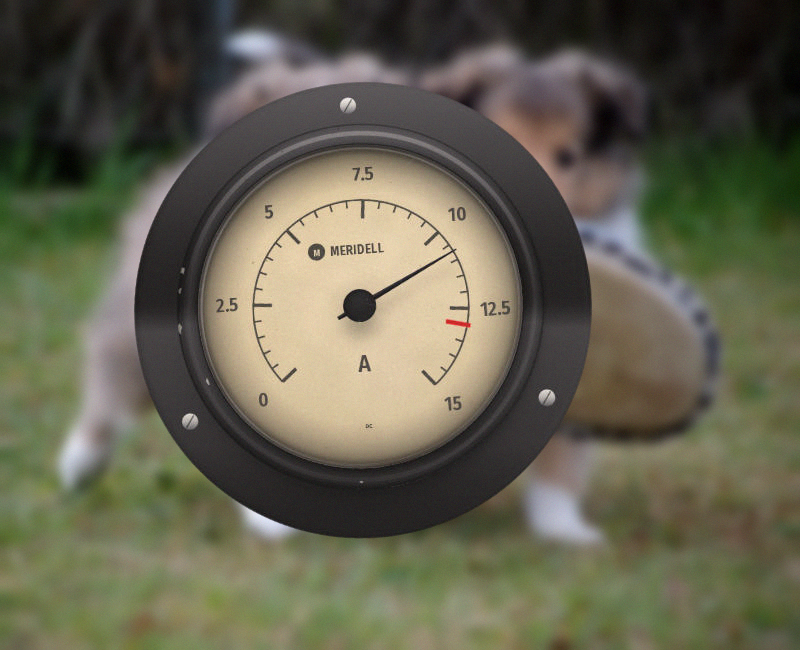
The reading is 10.75 A
